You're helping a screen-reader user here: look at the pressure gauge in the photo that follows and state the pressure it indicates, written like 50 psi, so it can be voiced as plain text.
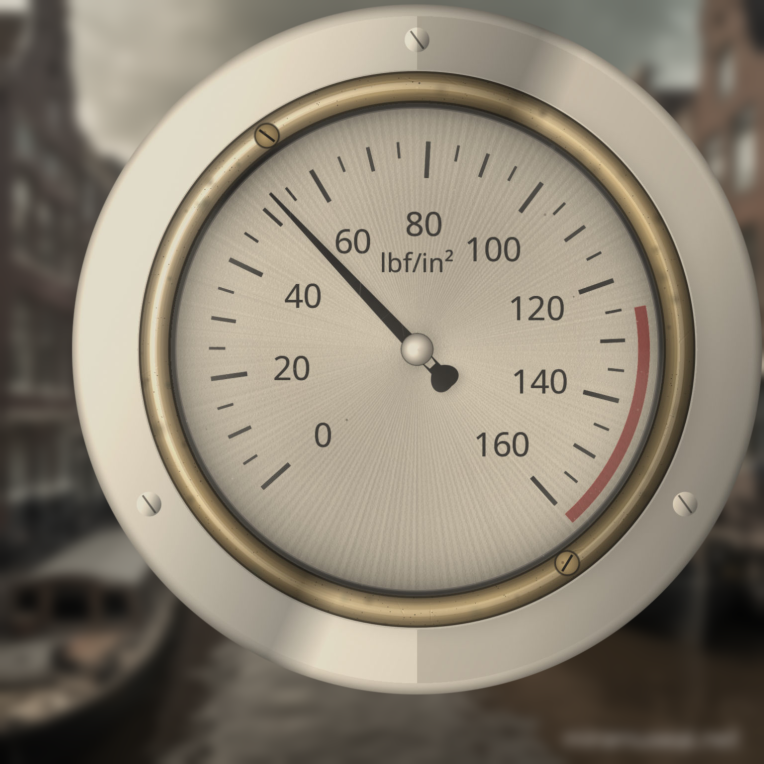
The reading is 52.5 psi
